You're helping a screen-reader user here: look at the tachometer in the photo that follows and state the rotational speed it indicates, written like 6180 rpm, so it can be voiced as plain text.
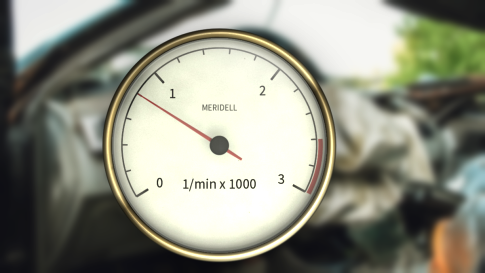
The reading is 800 rpm
